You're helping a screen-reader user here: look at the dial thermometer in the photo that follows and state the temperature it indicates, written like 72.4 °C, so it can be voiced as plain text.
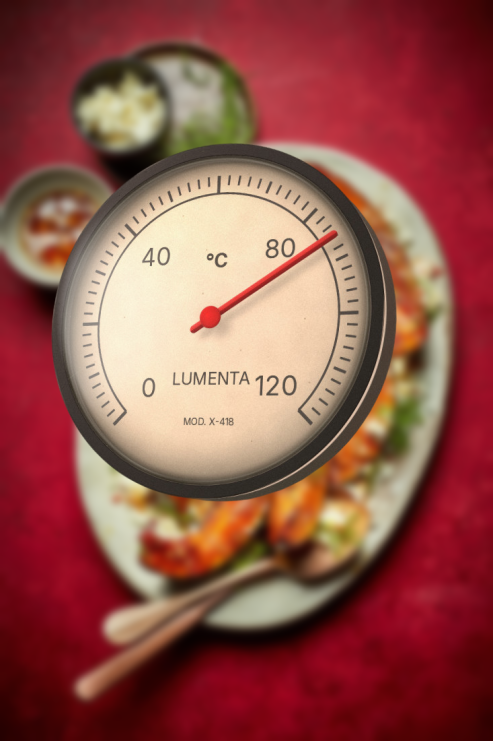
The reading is 86 °C
